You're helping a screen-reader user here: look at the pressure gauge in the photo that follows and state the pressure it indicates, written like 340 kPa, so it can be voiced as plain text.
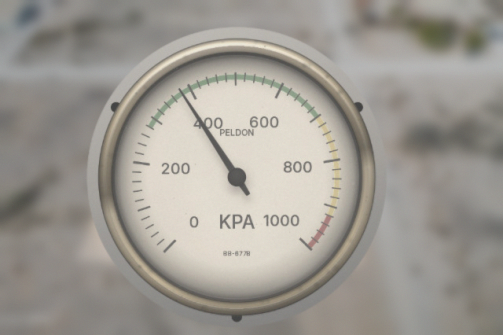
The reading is 380 kPa
